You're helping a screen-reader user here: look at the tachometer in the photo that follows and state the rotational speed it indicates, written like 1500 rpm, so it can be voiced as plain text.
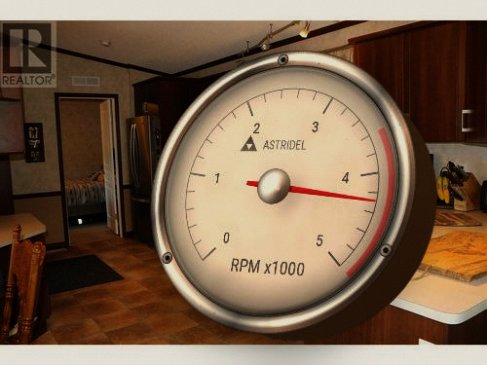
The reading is 4300 rpm
